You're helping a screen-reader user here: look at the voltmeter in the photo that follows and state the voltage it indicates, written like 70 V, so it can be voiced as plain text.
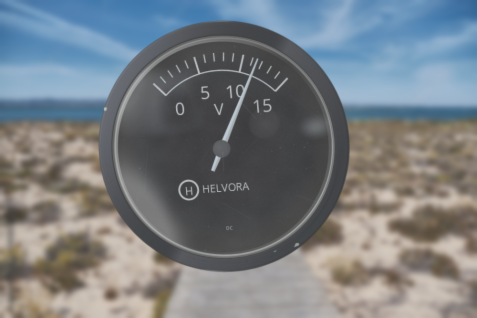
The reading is 11.5 V
